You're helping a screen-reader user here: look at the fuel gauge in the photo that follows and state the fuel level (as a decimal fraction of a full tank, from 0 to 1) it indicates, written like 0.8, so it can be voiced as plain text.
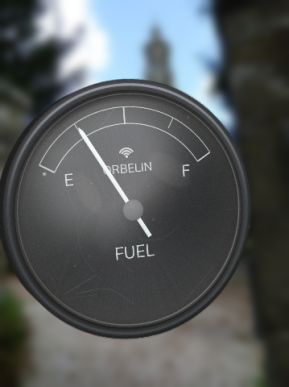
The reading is 0.25
